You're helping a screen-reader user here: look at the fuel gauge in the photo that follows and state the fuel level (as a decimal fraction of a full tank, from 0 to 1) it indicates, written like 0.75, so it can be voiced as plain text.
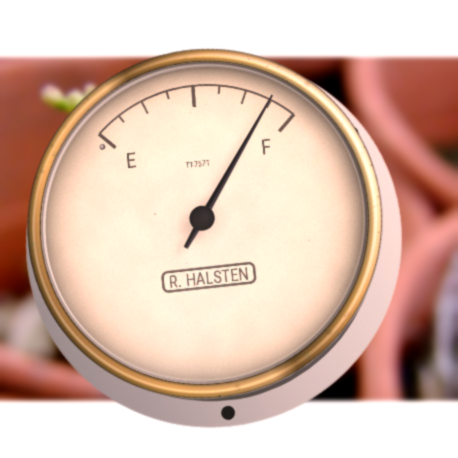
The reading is 0.875
